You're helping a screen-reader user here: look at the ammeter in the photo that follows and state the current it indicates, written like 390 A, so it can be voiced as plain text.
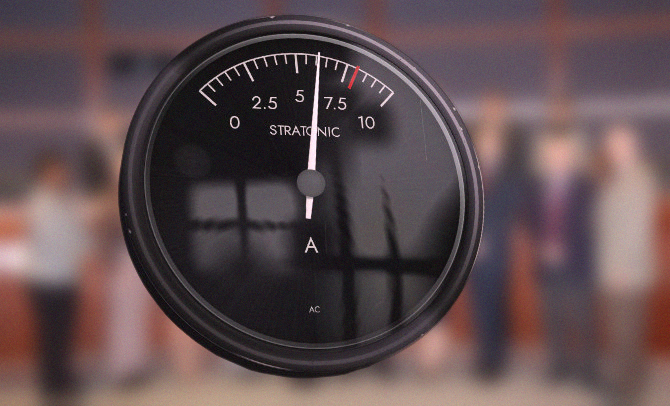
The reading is 6 A
